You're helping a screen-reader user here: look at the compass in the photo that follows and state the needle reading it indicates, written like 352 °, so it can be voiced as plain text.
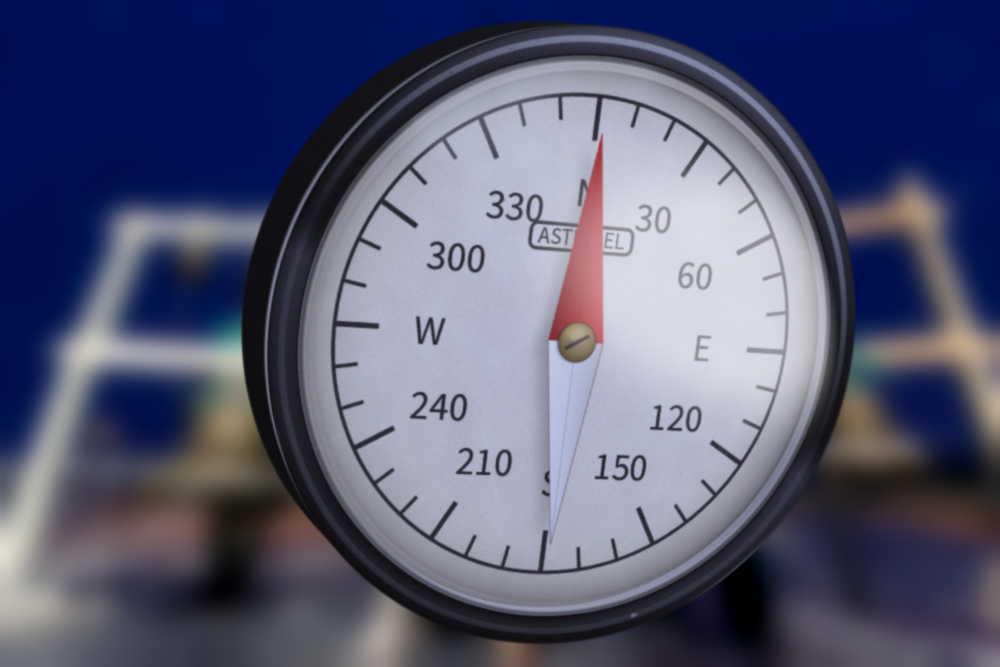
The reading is 0 °
